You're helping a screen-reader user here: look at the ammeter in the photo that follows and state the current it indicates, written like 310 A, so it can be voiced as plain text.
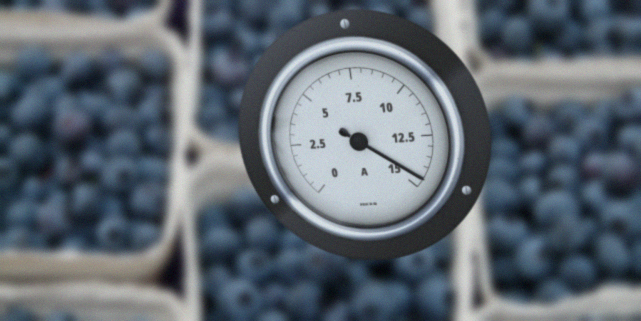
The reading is 14.5 A
